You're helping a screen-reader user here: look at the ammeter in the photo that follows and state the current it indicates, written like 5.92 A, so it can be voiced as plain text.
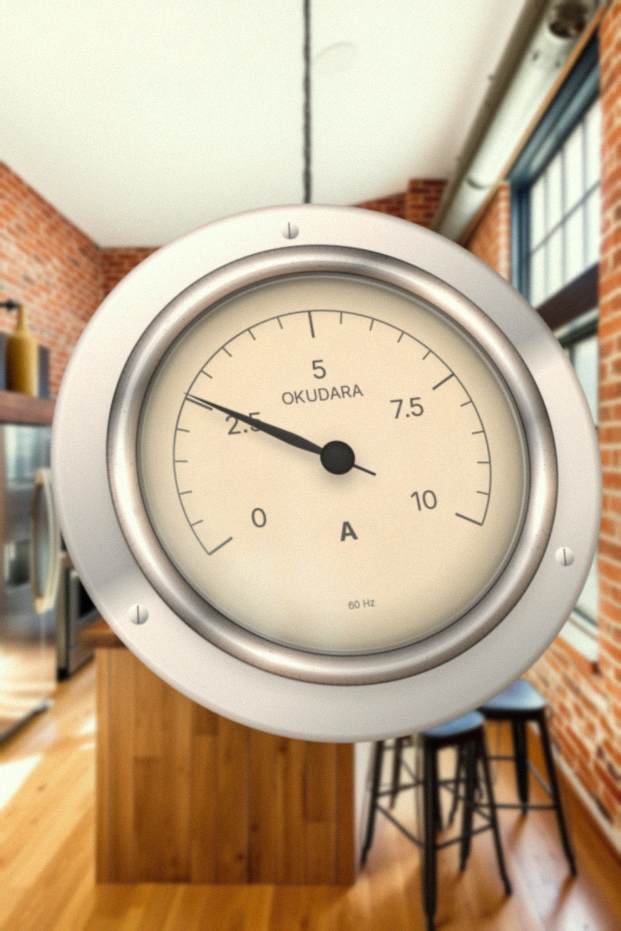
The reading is 2.5 A
